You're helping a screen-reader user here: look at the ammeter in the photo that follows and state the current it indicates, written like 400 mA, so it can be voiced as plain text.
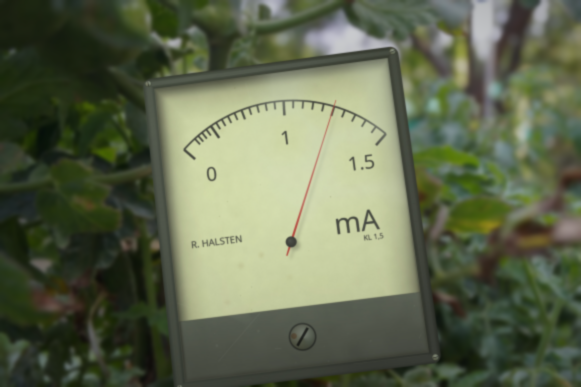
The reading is 1.25 mA
